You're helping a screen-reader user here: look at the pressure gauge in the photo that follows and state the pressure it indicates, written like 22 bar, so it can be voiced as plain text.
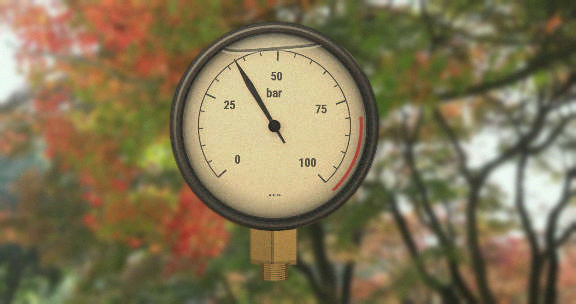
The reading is 37.5 bar
